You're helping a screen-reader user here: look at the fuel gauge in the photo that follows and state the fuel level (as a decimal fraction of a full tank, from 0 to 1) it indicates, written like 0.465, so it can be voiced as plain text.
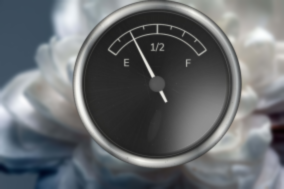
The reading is 0.25
